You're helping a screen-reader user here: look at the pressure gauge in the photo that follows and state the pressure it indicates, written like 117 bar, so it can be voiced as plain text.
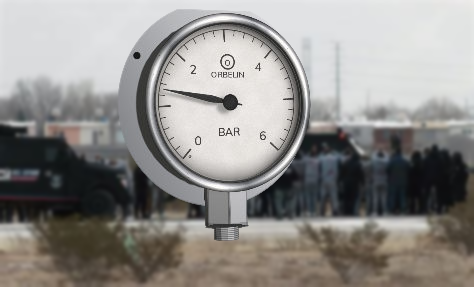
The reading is 1.3 bar
